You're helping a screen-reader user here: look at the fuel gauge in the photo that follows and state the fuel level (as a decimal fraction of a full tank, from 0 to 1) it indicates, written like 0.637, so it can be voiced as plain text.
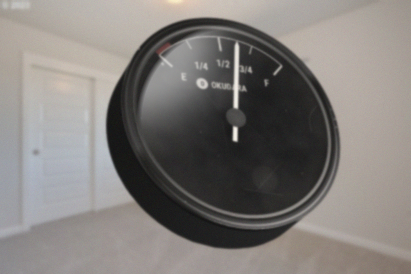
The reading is 0.625
